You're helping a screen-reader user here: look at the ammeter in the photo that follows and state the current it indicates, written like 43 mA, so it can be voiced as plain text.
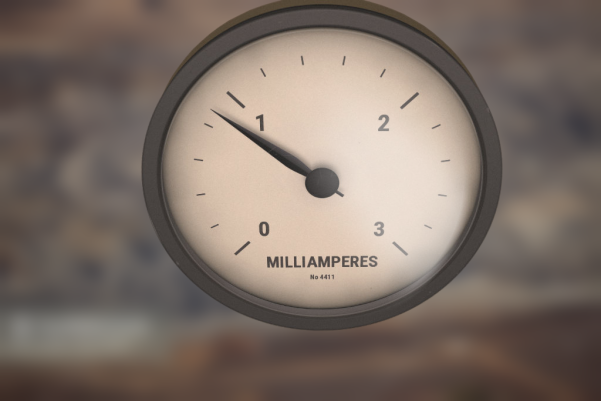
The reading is 0.9 mA
